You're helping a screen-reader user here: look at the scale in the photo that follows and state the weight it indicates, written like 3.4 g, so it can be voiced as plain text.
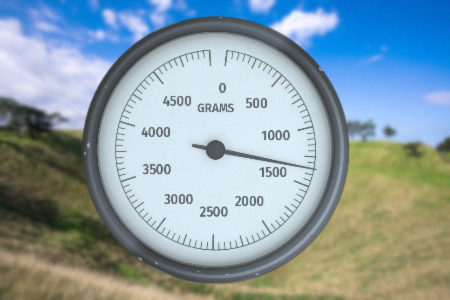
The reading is 1350 g
